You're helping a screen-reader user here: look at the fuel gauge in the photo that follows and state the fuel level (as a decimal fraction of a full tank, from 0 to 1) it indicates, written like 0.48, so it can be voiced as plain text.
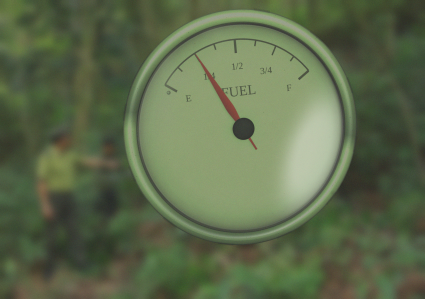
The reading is 0.25
